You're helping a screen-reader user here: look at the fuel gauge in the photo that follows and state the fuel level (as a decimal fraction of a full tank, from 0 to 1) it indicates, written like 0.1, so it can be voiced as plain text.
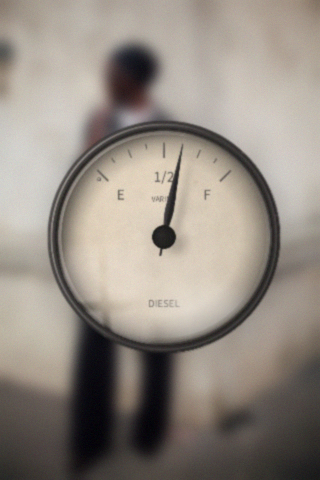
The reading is 0.625
